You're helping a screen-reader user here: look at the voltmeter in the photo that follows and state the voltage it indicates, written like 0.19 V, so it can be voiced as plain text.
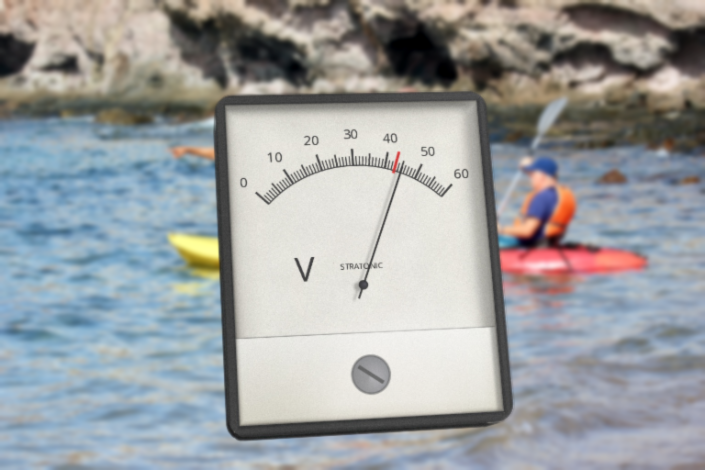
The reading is 45 V
